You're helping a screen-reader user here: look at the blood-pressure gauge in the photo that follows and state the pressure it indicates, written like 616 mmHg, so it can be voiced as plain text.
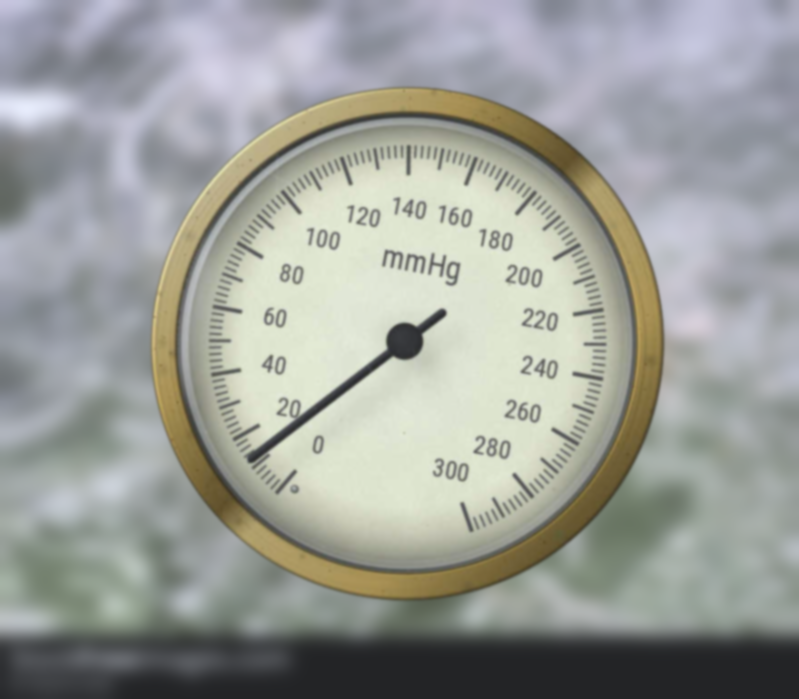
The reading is 12 mmHg
